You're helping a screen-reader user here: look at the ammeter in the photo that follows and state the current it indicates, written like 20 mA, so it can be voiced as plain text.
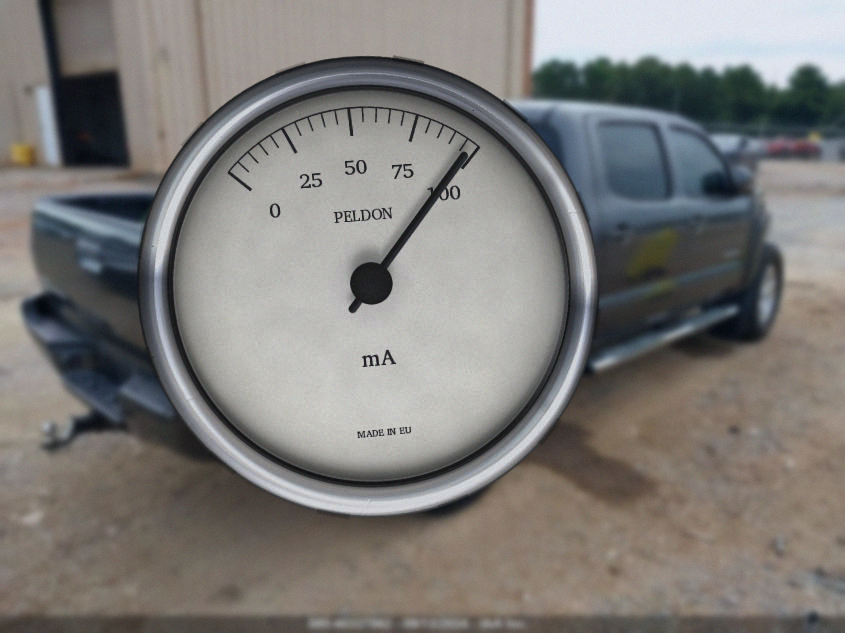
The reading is 97.5 mA
